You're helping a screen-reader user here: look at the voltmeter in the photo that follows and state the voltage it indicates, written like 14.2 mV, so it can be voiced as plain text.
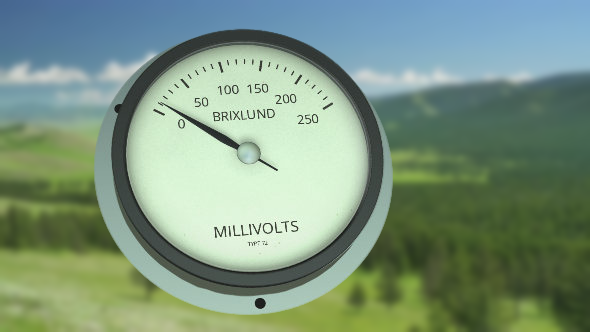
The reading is 10 mV
